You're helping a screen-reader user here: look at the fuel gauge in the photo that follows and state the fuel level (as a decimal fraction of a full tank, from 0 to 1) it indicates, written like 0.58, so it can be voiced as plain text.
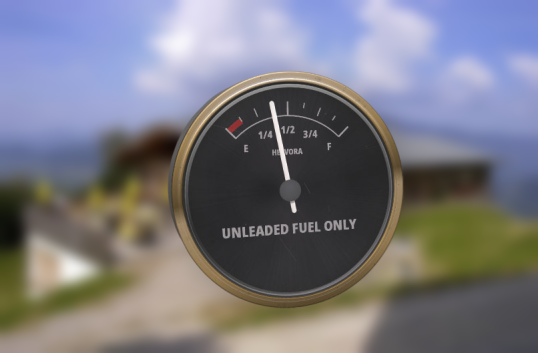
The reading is 0.375
